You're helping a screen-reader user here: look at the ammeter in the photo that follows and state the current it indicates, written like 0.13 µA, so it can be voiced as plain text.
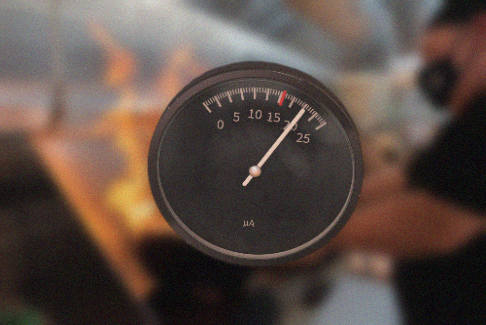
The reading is 20 µA
